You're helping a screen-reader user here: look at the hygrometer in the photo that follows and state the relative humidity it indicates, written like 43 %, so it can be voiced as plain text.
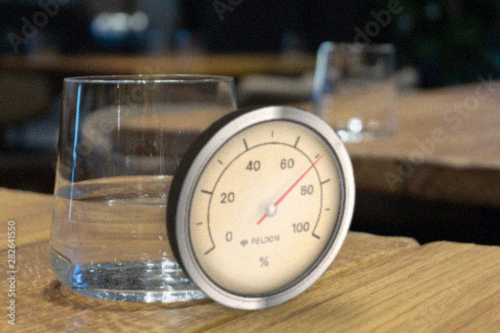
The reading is 70 %
